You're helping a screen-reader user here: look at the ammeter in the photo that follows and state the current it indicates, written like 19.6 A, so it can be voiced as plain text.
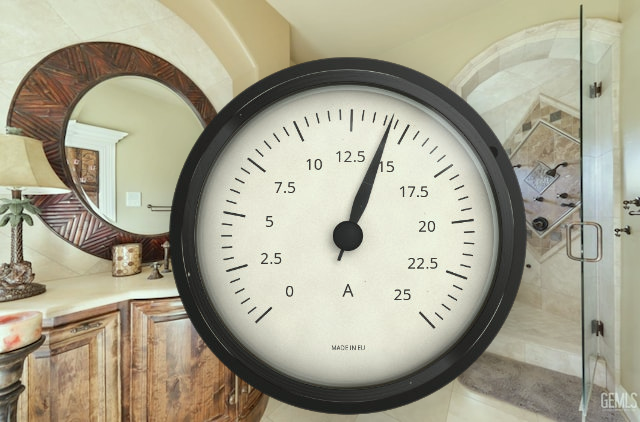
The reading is 14.25 A
